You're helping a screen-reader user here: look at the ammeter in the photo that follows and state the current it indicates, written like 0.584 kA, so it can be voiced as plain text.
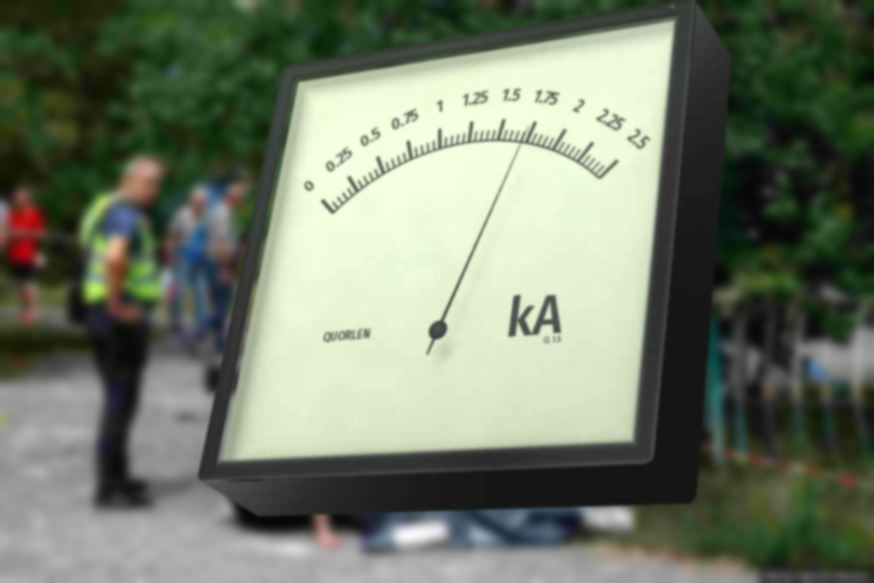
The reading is 1.75 kA
